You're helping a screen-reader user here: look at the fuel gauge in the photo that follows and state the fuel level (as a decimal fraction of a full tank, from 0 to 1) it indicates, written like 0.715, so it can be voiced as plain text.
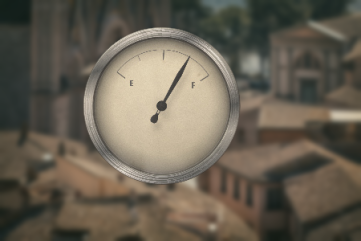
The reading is 0.75
